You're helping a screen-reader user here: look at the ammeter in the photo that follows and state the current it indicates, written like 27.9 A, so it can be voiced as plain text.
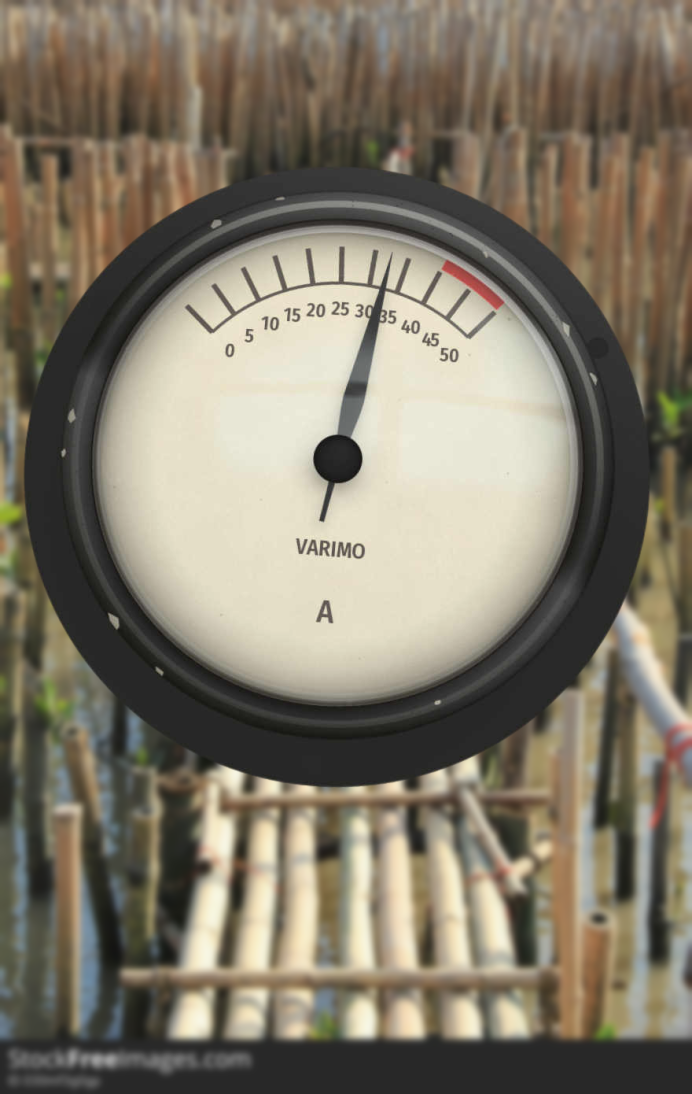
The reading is 32.5 A
